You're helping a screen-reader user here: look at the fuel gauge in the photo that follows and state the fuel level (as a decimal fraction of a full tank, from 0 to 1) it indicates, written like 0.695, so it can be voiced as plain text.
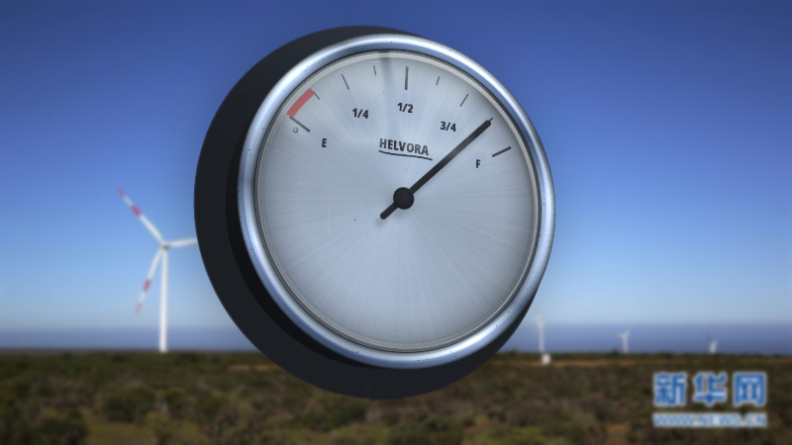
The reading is 0.875
